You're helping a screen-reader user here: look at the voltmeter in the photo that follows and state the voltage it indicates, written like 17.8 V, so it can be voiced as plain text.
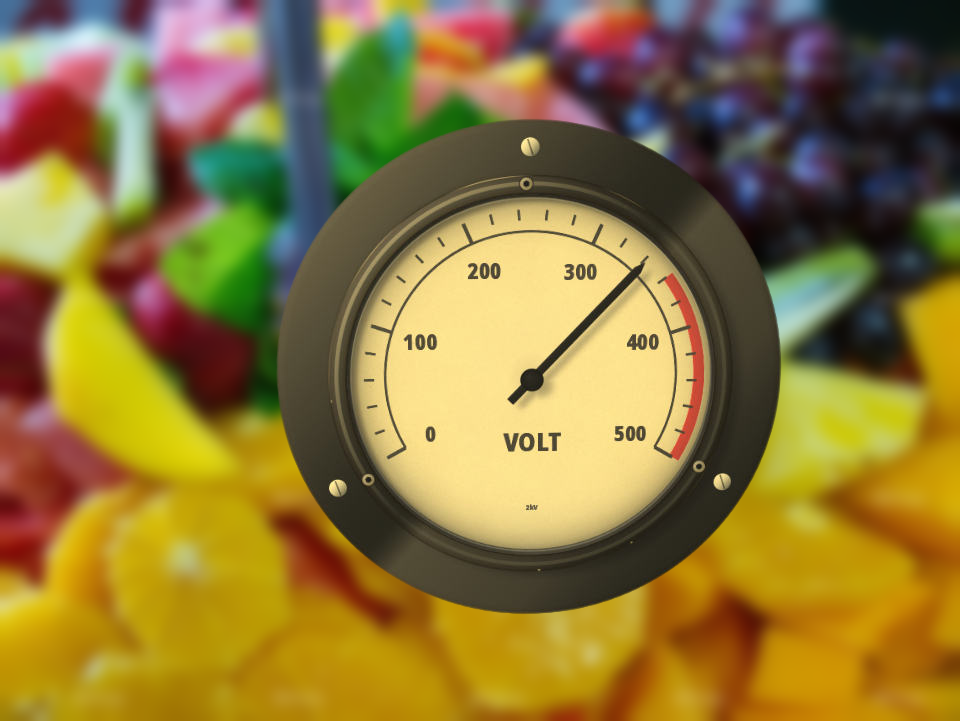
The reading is 340 V
